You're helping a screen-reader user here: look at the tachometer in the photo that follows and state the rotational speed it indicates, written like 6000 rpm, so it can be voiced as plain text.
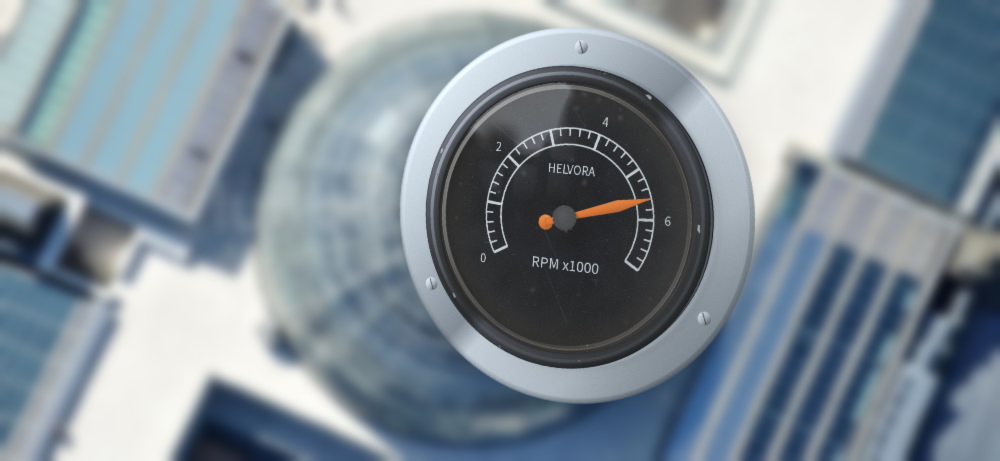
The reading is 5600 rpm
